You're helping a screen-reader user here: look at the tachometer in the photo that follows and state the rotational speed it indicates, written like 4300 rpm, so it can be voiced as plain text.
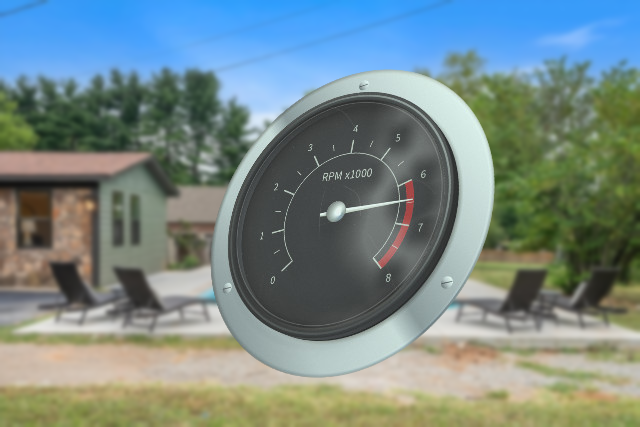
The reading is 6500 rpm
